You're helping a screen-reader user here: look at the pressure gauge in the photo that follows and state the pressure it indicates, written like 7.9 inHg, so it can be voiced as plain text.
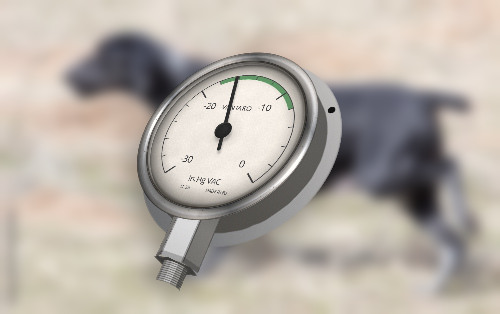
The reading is -16 inHg
